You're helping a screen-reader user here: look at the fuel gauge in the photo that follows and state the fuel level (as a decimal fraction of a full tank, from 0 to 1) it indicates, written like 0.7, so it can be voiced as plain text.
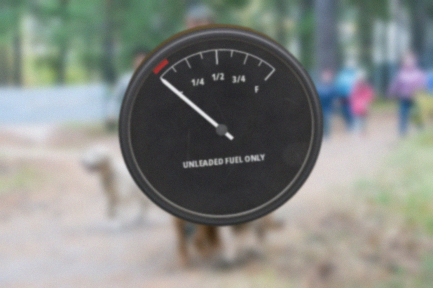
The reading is 0
